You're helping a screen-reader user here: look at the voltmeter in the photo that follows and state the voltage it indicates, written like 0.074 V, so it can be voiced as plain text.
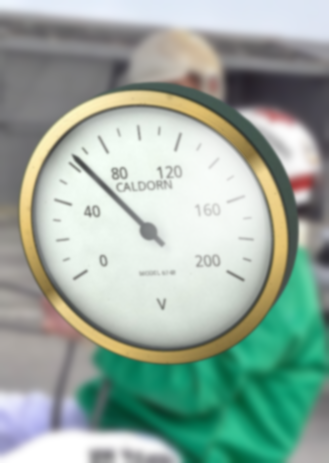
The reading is 65 V
